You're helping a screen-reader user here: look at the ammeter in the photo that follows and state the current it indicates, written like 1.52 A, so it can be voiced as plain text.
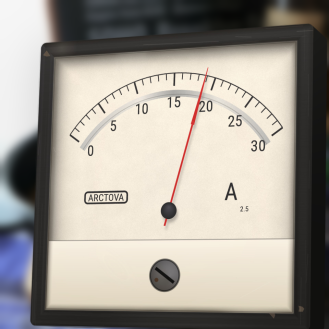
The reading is 19 A
